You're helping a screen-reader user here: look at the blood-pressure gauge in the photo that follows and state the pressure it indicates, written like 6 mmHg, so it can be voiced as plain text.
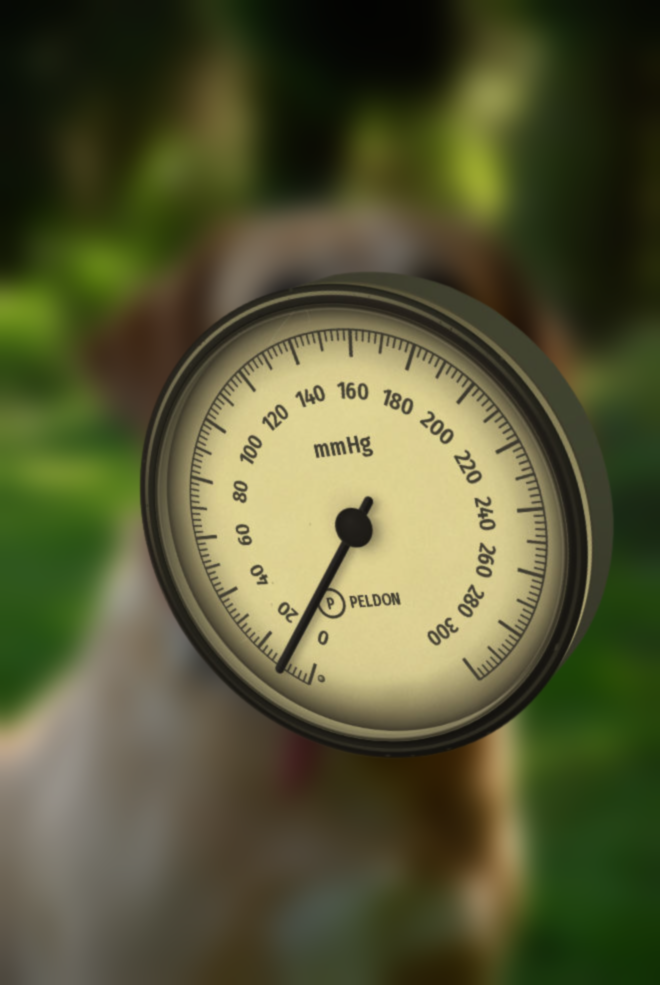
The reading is 10 mmHg
